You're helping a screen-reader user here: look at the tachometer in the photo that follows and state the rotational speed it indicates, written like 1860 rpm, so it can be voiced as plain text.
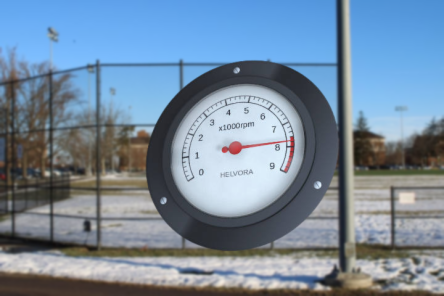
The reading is 7800 rpm
